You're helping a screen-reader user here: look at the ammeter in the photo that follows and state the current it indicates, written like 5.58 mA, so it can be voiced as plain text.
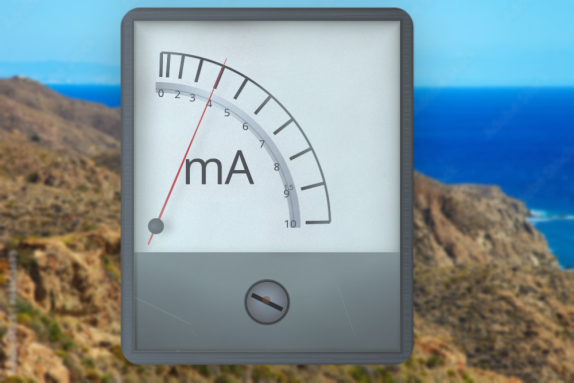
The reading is 4 mA
